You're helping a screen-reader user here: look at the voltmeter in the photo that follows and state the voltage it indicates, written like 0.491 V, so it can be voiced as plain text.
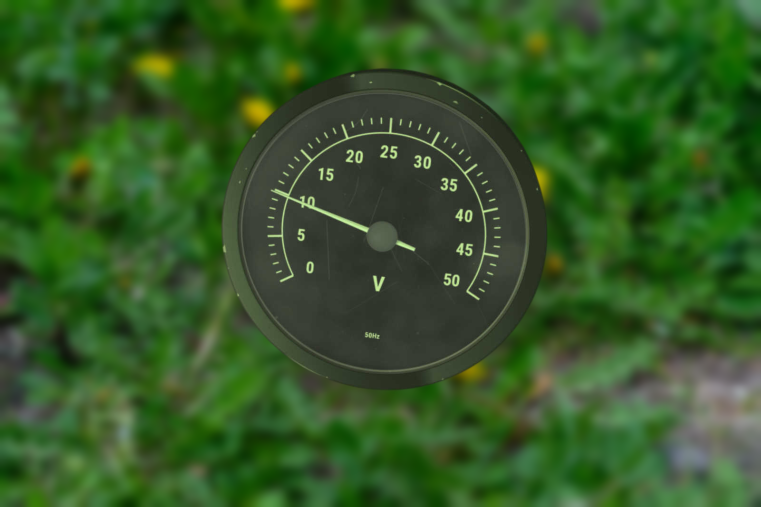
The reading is 10 V
